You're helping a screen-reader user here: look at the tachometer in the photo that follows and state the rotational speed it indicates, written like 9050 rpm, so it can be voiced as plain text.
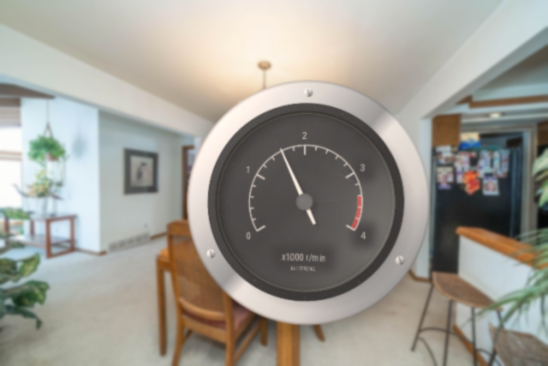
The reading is 1600 rpm
